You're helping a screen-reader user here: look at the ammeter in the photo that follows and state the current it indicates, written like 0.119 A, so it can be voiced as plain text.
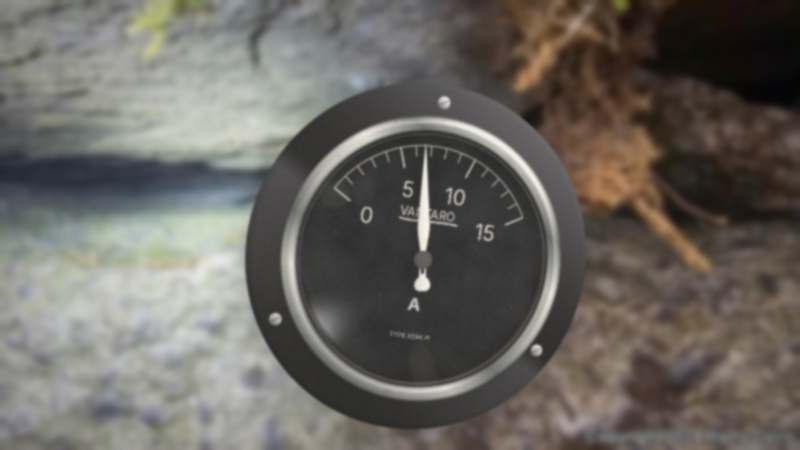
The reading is 6.5 A
